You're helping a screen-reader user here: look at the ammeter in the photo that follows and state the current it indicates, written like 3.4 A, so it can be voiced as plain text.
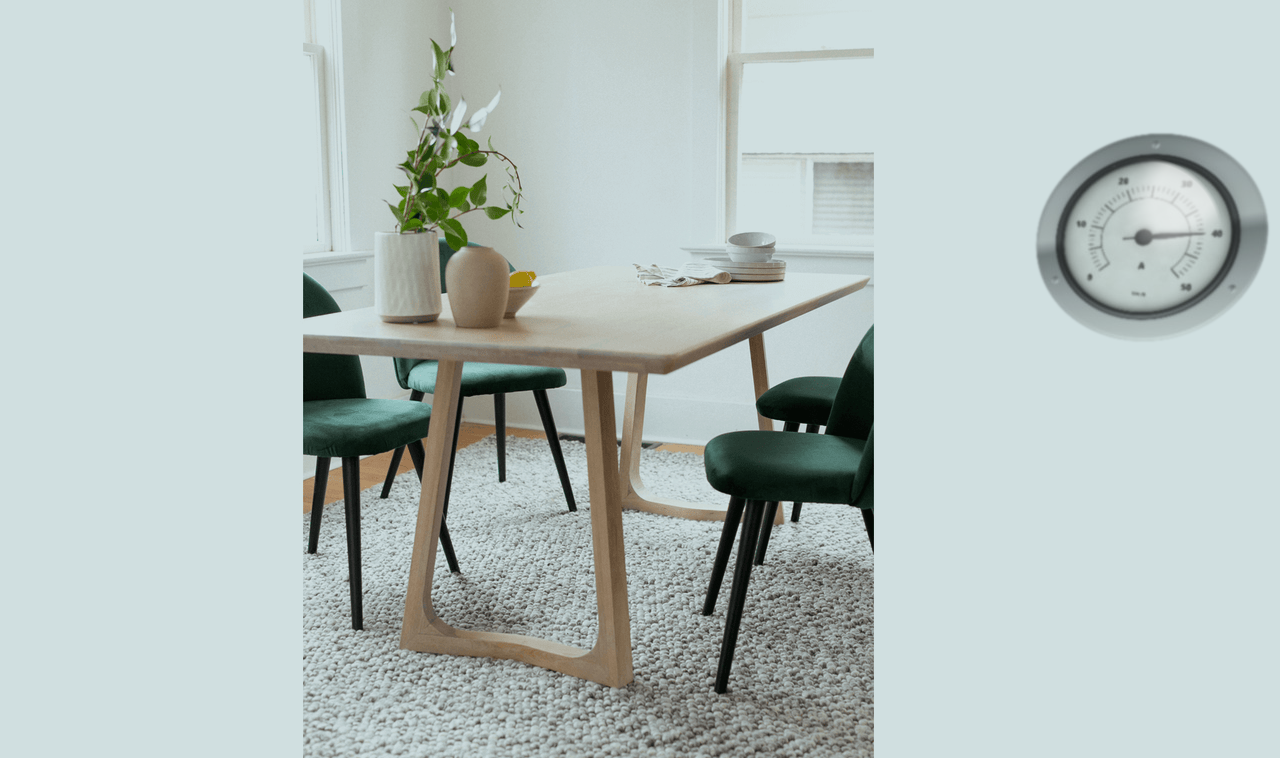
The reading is 40 A
